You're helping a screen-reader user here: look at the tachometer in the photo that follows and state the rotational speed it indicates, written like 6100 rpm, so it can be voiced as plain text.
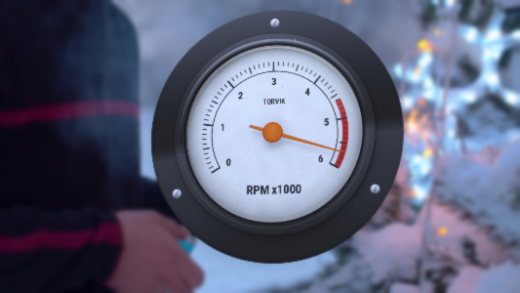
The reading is 5700 rpm
